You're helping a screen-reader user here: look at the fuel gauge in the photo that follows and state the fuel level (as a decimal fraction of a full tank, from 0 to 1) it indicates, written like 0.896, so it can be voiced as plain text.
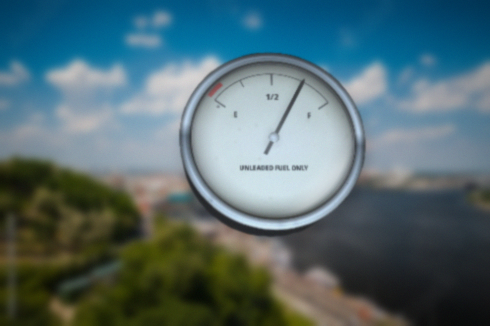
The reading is 0.75
